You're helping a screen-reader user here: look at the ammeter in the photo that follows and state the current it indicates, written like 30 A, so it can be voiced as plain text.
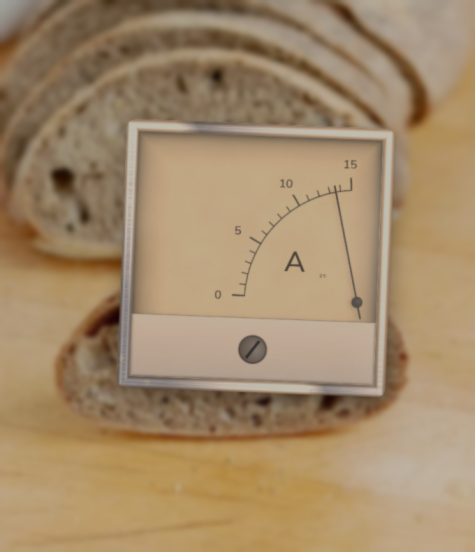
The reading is 13.5 A
